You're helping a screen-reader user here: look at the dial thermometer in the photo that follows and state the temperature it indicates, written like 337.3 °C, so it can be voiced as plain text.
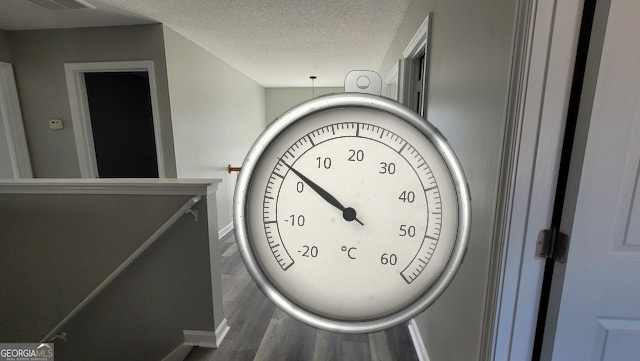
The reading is 3 °C
